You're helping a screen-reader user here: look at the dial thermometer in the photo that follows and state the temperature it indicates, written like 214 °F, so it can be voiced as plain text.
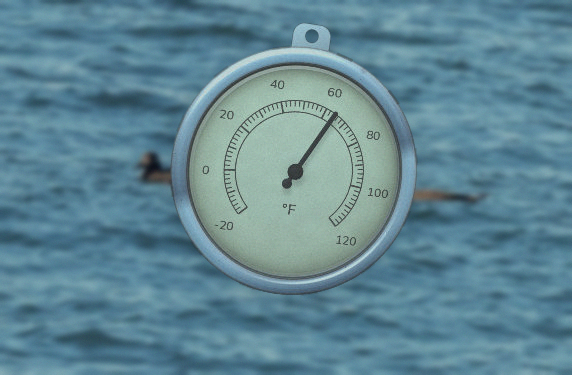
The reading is 64 °F
